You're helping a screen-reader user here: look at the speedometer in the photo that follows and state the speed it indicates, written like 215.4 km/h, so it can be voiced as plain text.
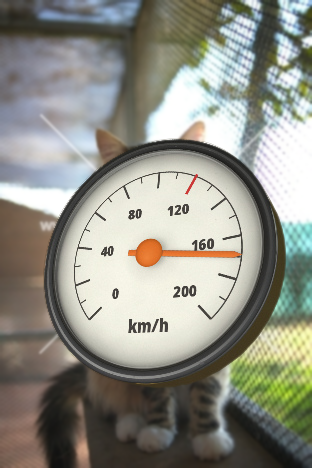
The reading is 170 km/h
